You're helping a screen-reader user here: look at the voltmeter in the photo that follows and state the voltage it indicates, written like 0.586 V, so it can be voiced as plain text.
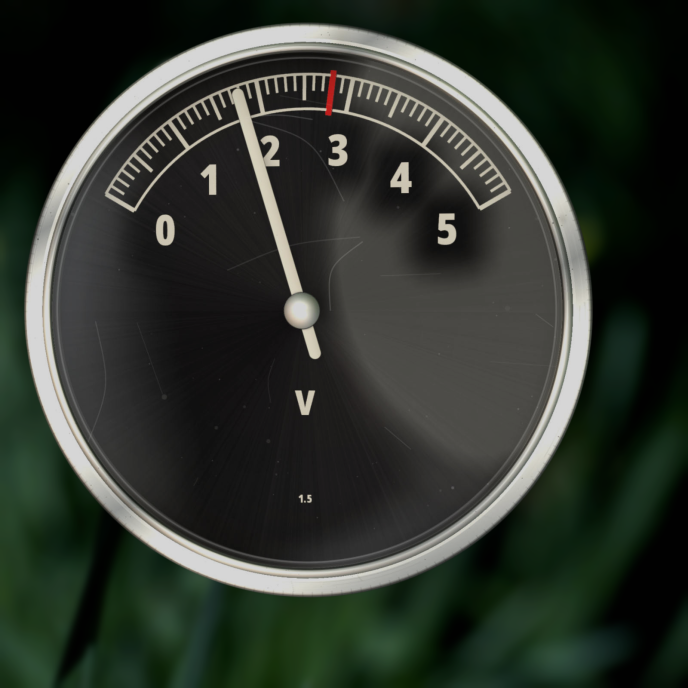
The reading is 1.8 V
